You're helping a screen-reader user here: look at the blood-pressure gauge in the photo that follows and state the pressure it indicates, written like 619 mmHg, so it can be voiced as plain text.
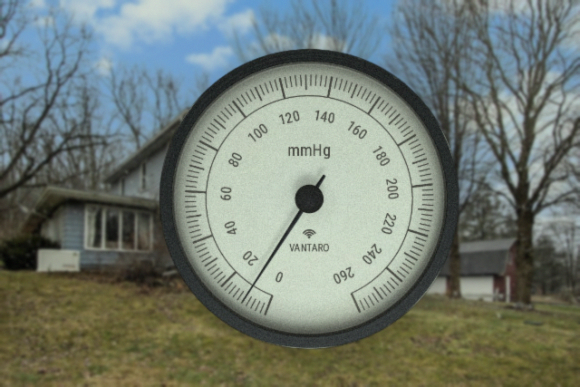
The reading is 10 mmHg
